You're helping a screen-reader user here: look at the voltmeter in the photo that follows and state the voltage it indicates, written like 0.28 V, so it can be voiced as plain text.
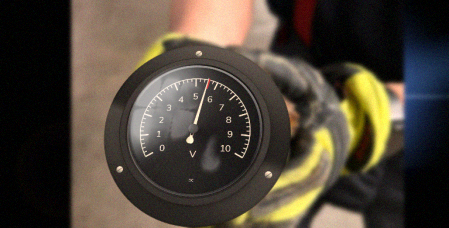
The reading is 5.6 V
